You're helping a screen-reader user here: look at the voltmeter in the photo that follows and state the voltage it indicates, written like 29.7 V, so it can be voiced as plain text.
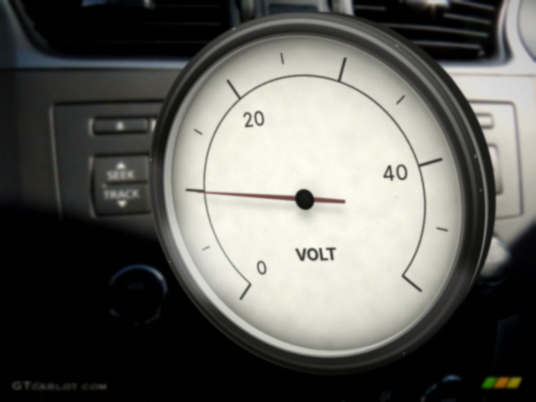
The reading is 10 V
